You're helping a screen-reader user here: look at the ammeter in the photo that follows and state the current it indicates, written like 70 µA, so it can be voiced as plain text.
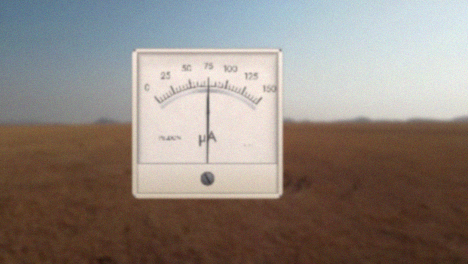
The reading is 75 µA
